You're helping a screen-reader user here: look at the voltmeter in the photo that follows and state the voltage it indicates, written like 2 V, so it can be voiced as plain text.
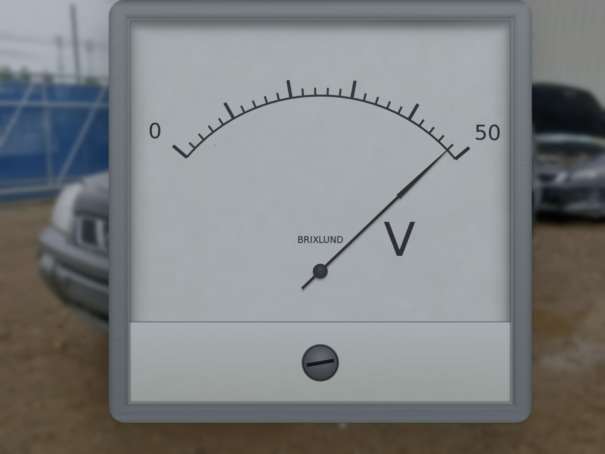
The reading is 48 V
